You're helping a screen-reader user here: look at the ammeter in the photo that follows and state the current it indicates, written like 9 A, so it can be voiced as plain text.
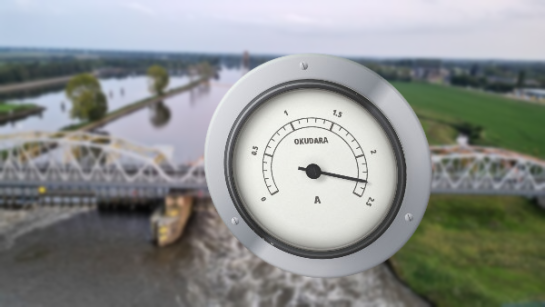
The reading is 2.3 A
